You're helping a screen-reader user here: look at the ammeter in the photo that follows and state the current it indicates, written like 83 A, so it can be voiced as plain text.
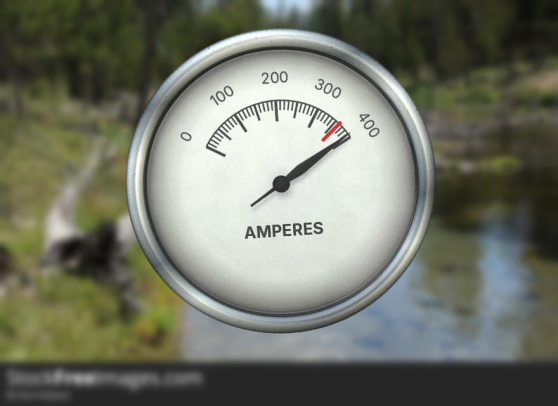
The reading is 390 A
